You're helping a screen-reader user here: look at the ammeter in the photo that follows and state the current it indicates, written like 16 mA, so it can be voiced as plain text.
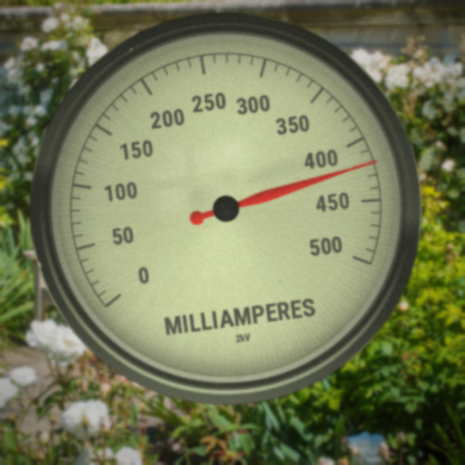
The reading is 420 mA
